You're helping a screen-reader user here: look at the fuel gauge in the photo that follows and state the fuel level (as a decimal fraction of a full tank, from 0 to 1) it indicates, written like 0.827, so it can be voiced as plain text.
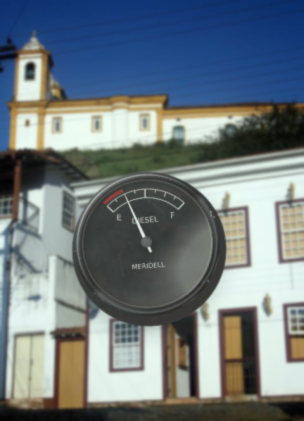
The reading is 0.25
